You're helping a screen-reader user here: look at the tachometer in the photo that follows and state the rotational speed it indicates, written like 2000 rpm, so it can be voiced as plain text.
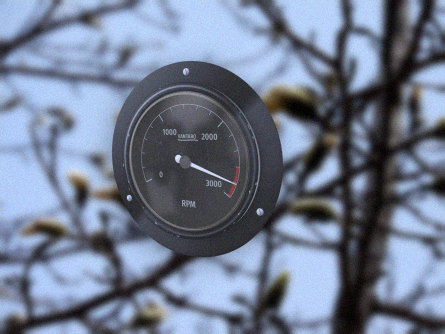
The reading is 2800 rpm
